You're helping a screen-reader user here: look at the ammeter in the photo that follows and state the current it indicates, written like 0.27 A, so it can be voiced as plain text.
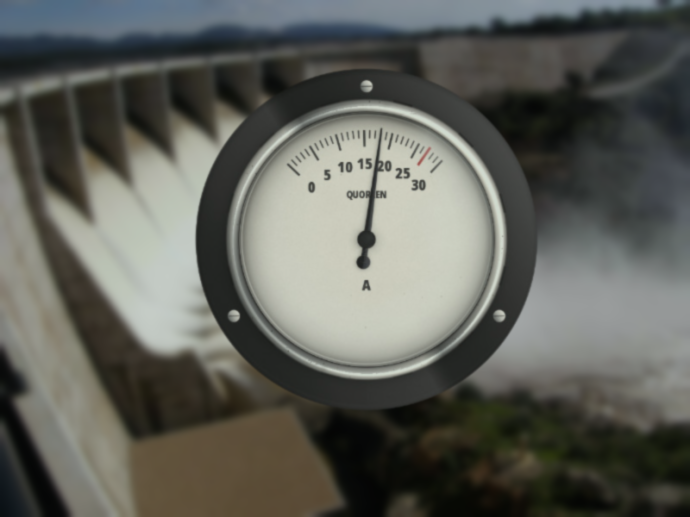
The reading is 18 A
